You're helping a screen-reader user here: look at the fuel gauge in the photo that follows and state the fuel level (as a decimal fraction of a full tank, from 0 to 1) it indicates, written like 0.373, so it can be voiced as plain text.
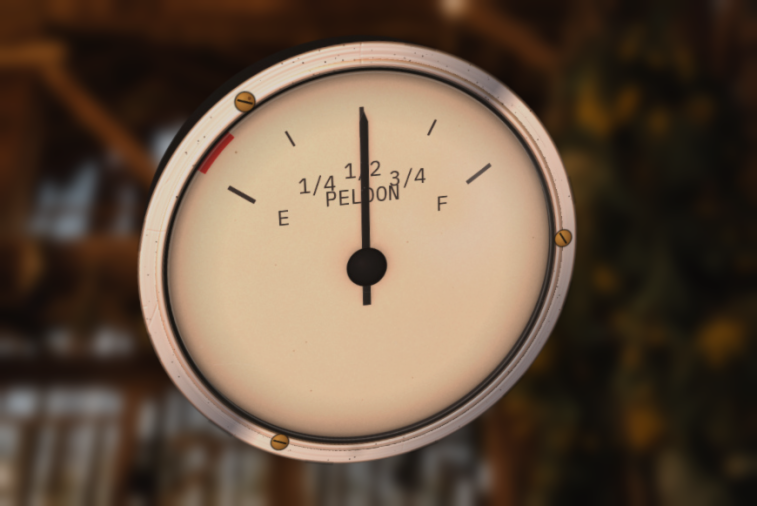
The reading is 0.5
